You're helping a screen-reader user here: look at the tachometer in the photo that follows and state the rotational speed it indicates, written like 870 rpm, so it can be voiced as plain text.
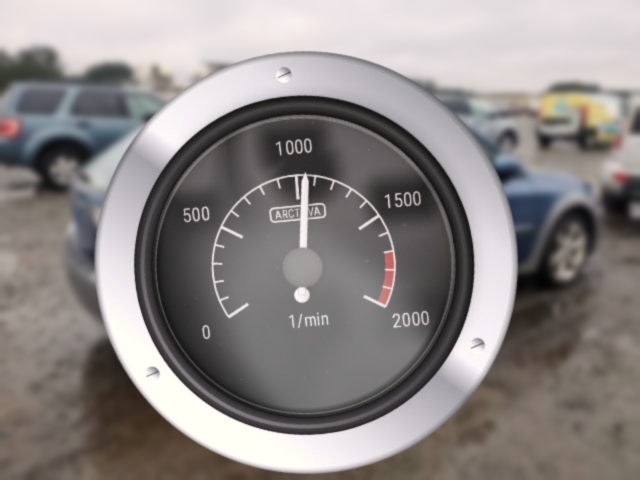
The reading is 1050 rpm
